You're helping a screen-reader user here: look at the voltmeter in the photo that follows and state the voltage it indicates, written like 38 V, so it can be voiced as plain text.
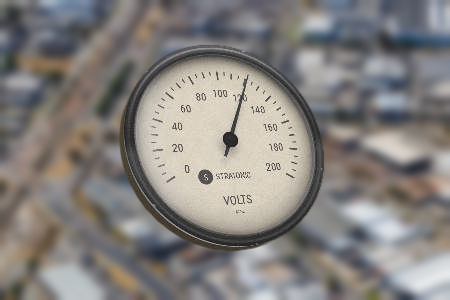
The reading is 120 V
